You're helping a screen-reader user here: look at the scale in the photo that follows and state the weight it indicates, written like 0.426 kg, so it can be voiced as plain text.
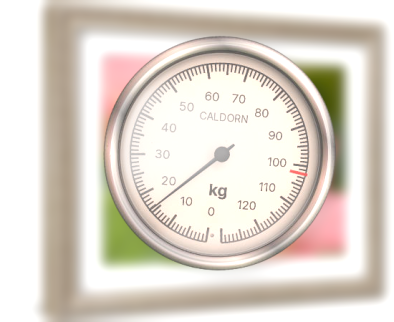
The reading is 16 kg
